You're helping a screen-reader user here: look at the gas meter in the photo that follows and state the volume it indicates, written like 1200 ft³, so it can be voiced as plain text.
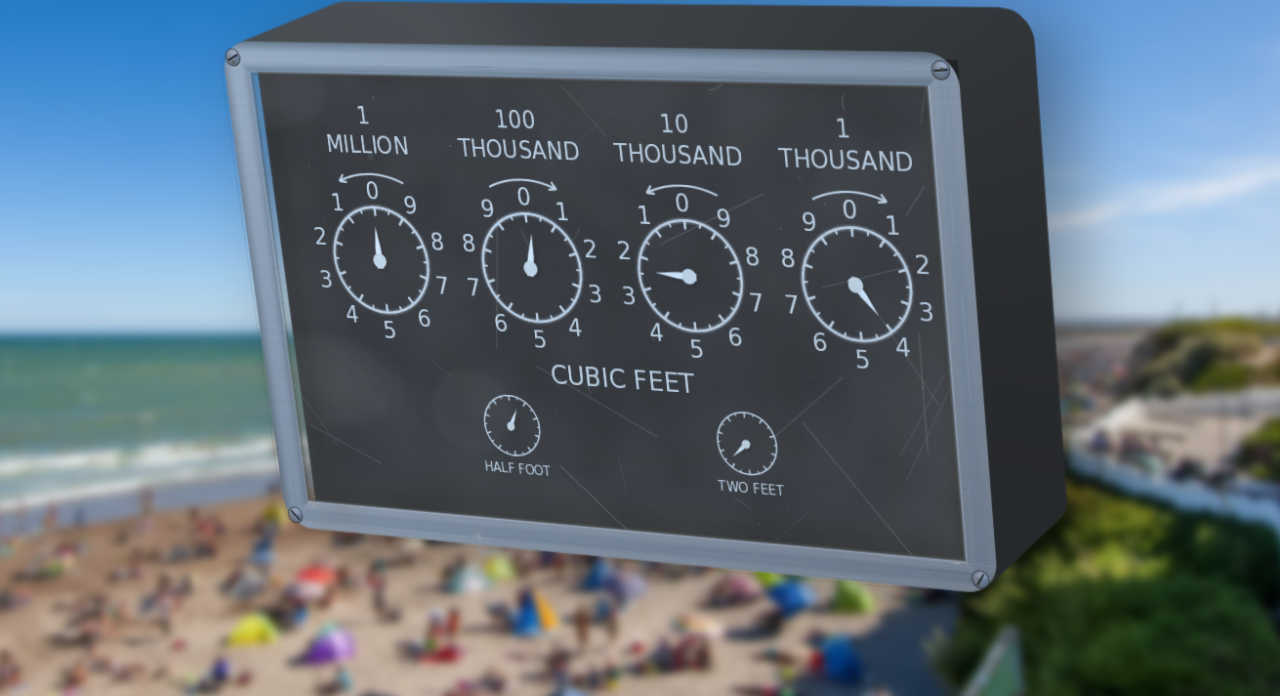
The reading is 2400 ft³
